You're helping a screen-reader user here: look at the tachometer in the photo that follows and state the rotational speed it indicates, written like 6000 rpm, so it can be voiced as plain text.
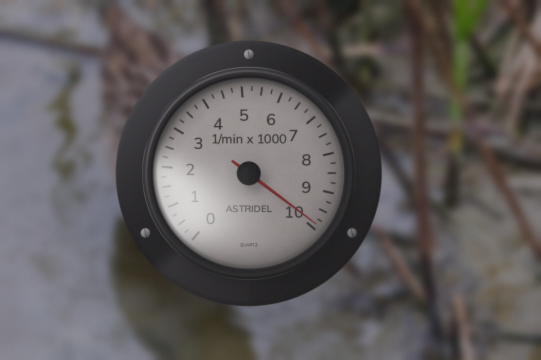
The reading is 9875 rpm
